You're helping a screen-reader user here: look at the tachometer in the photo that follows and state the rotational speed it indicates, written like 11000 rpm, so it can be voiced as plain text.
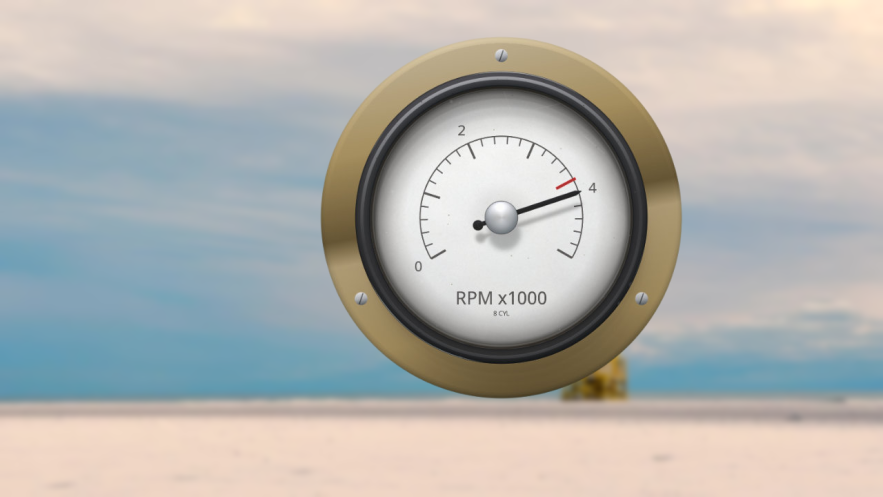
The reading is 4000 rpm
